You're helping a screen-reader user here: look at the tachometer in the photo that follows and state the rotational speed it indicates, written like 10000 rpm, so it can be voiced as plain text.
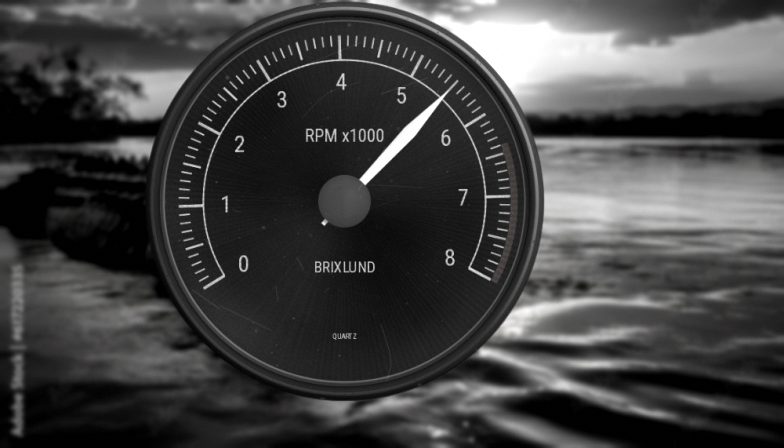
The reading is 5500 rpm
